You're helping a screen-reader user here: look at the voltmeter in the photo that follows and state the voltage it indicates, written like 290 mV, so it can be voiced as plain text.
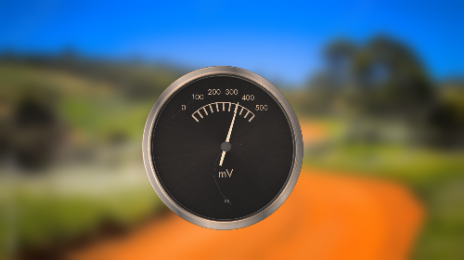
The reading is 350 mV
